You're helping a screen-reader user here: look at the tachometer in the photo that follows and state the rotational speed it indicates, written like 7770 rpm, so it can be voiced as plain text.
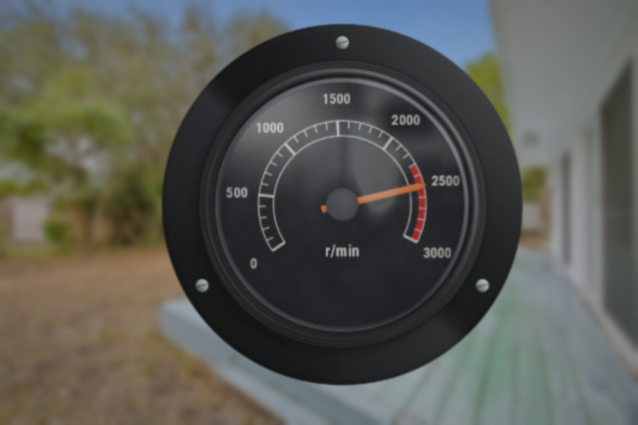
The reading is 2500 rpm
